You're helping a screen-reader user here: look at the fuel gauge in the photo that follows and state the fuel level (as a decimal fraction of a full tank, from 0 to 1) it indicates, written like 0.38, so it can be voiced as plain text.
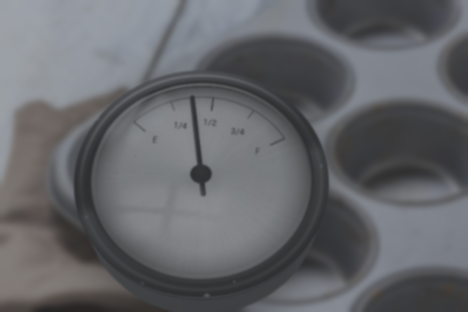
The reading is 0.375
